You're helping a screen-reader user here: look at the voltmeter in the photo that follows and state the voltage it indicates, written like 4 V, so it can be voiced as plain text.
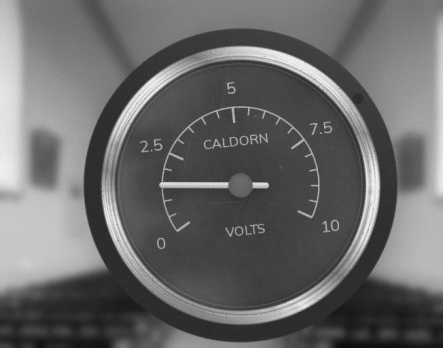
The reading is 1.5 V
